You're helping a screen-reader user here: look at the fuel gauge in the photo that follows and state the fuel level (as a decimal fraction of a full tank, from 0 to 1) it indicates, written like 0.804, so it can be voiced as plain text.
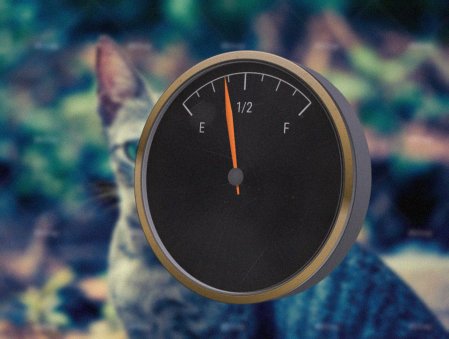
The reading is 0.375
